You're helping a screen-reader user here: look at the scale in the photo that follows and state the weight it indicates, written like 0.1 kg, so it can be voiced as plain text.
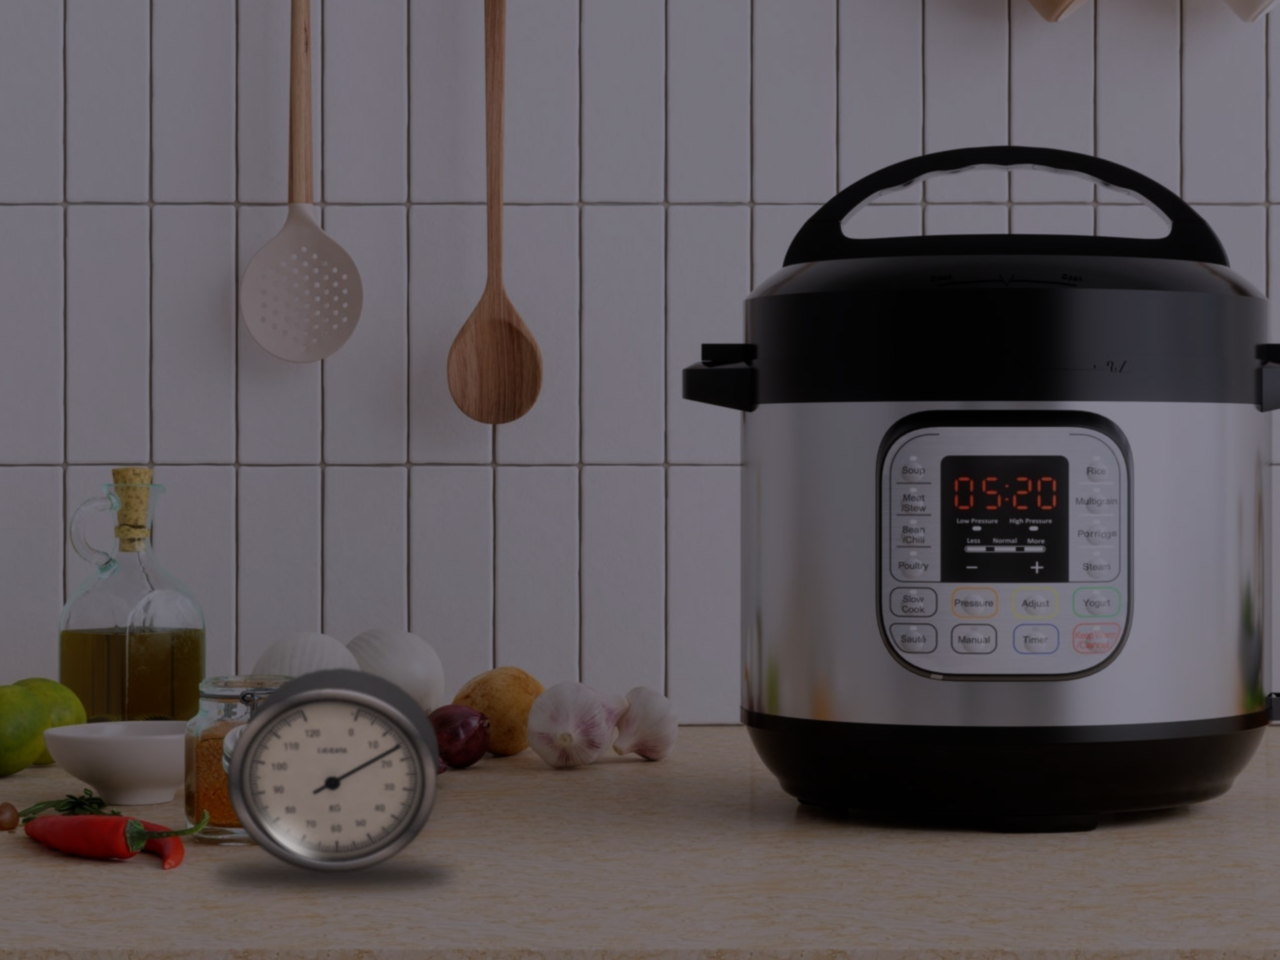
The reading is 15 kg
